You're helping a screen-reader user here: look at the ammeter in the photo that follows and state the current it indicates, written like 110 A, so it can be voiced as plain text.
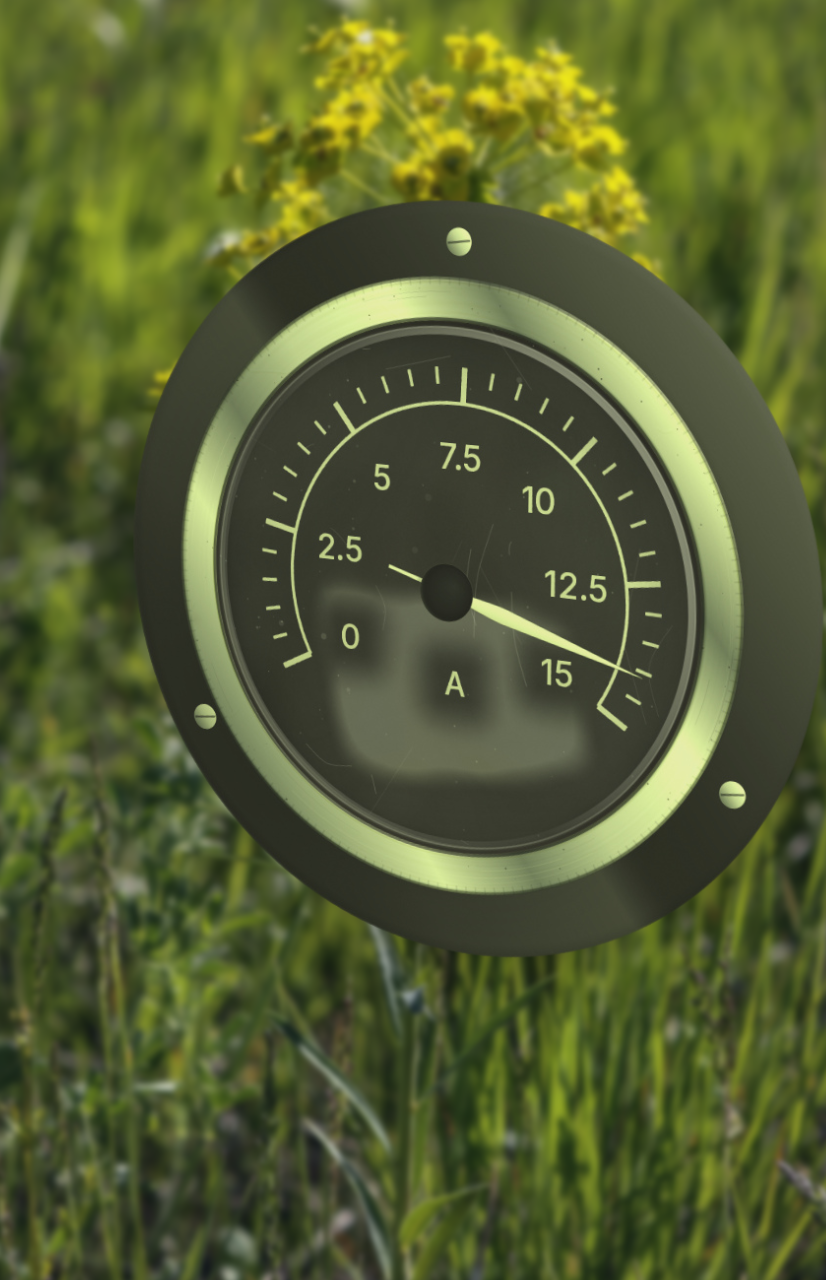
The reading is 14 A
